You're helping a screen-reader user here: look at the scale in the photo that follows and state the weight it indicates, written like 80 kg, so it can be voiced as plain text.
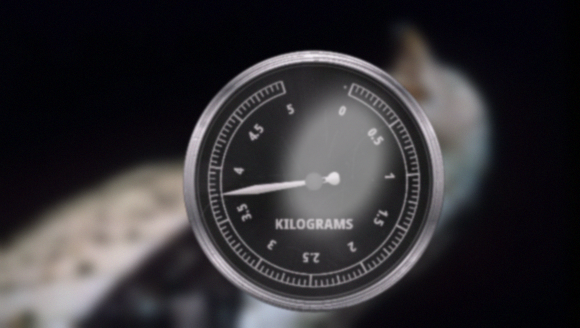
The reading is 3.75 kg
